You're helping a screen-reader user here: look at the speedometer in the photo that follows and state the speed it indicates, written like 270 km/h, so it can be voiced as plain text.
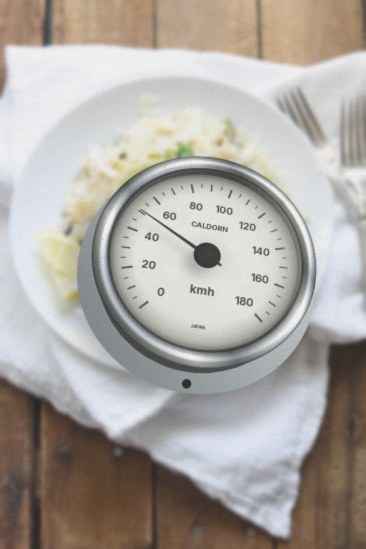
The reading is 50 km/h
